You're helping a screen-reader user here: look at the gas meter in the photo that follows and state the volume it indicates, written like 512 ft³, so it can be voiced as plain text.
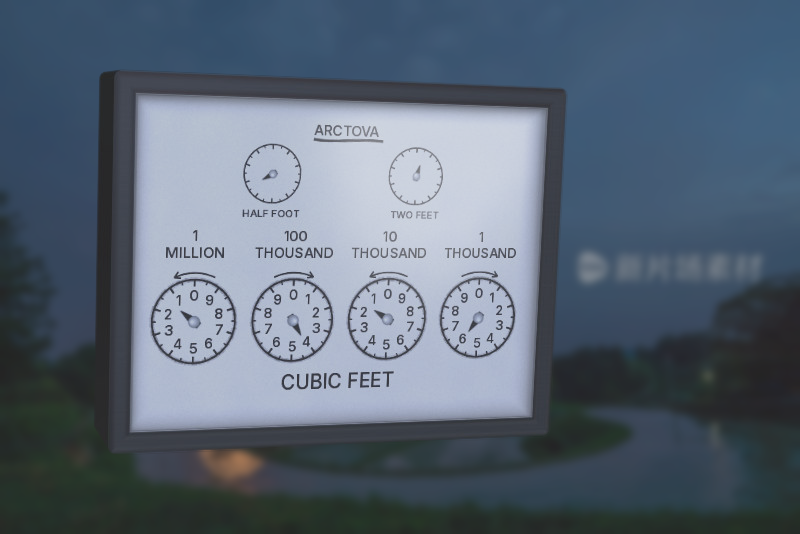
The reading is 141600 ft³
